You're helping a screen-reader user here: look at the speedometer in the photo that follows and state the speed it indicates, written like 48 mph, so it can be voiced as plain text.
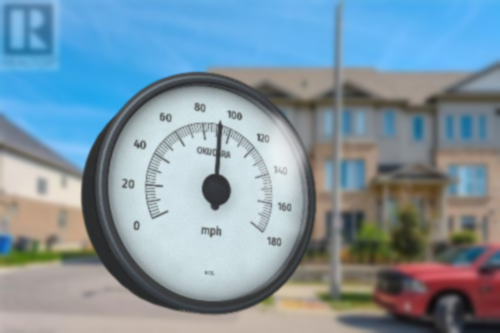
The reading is 90 mph
